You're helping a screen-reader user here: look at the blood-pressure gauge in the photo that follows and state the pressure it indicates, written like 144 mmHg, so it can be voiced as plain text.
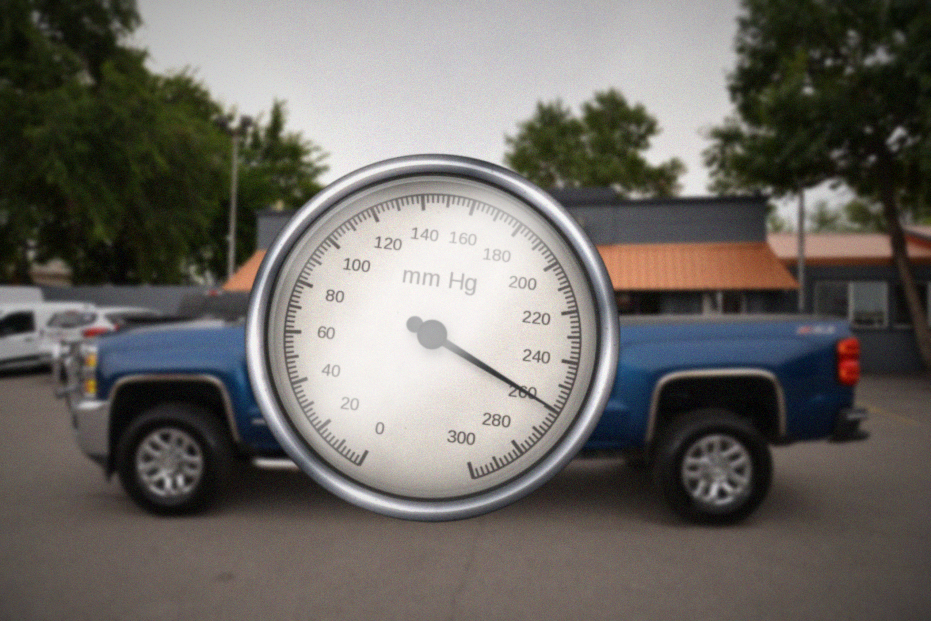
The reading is 260 mmHg
